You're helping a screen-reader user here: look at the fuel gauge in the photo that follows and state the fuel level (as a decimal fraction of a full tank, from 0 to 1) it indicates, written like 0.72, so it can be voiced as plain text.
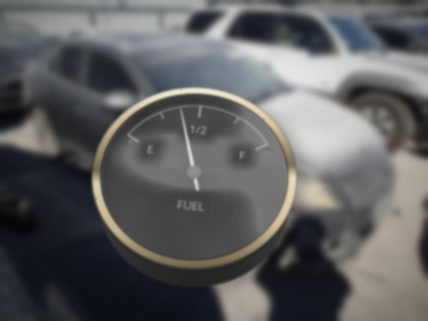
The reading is 0.375
